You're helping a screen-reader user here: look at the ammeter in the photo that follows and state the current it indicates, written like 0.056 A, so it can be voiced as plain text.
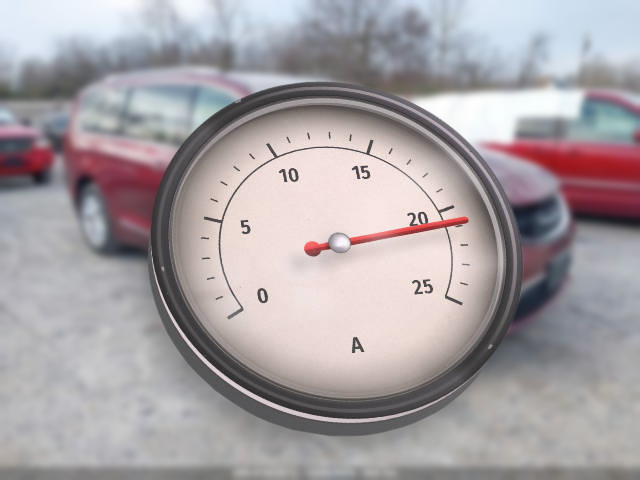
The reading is 21 A
